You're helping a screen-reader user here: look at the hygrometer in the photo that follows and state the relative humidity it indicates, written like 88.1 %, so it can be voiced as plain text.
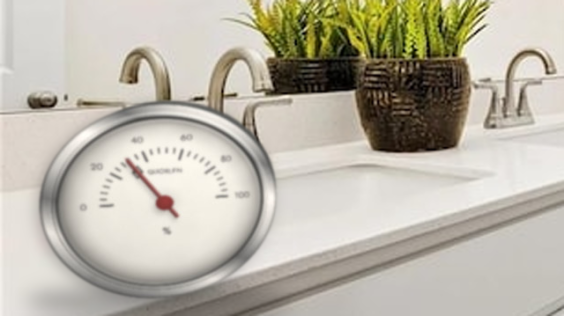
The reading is 32 %
